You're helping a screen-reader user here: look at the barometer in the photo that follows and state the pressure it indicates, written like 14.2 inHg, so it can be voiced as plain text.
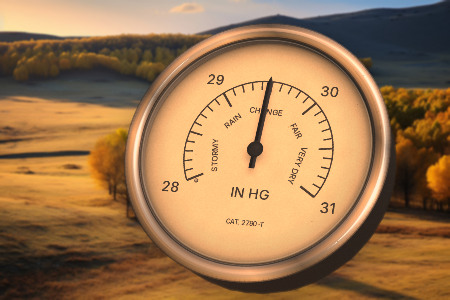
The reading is 29.5 inHg
